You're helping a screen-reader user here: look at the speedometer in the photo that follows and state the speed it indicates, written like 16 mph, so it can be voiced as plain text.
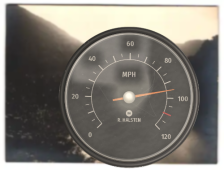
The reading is 95 mph
